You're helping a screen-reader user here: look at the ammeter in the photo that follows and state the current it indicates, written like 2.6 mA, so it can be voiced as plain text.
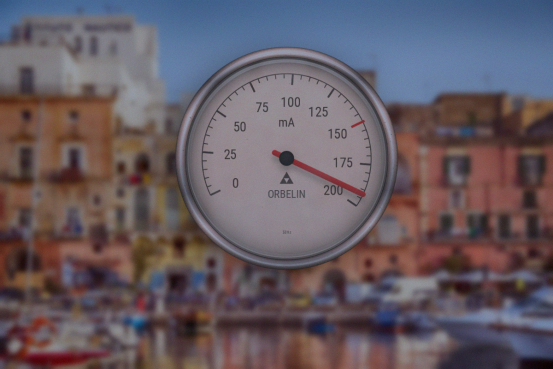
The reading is 192.5 mA
